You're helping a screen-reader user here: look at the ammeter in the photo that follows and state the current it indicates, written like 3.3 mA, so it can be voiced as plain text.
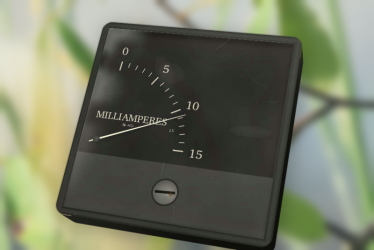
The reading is 11 mA
